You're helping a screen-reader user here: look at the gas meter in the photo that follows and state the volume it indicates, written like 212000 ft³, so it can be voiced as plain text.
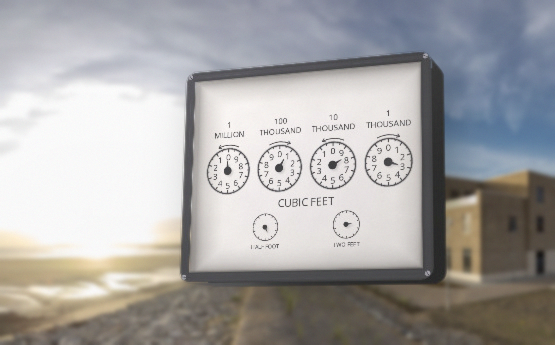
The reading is 8300 ft³
